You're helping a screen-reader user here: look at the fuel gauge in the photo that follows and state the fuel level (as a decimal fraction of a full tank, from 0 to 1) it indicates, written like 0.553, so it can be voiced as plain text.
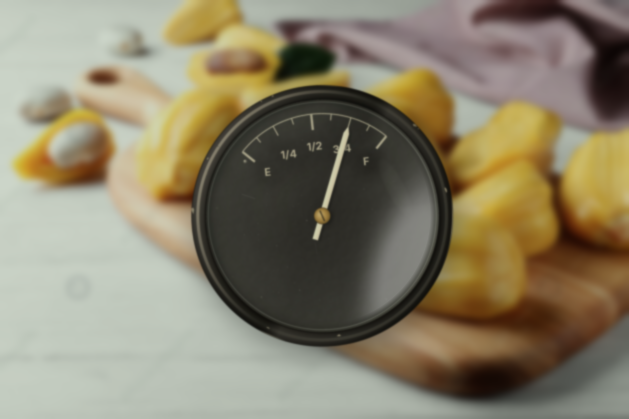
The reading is 0.75
